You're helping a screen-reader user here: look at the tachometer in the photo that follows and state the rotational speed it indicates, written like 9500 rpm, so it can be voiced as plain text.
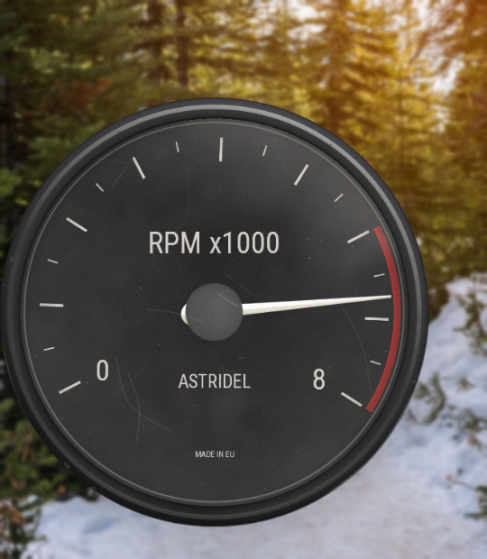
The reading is 6750 rpm
